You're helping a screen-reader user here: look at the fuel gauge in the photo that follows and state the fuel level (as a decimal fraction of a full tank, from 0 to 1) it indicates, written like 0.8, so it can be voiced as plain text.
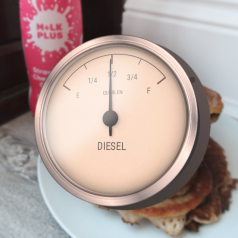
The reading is 0.5
